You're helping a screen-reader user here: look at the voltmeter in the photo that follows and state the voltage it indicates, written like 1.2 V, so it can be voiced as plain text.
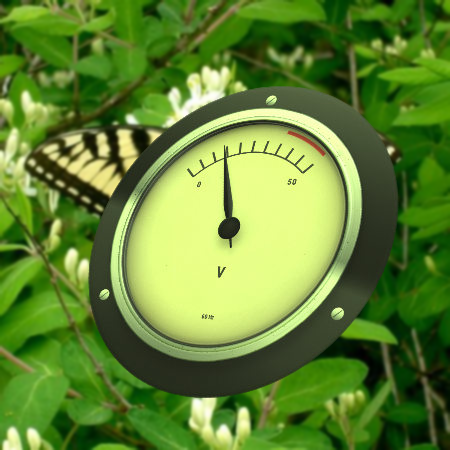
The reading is 15 V
